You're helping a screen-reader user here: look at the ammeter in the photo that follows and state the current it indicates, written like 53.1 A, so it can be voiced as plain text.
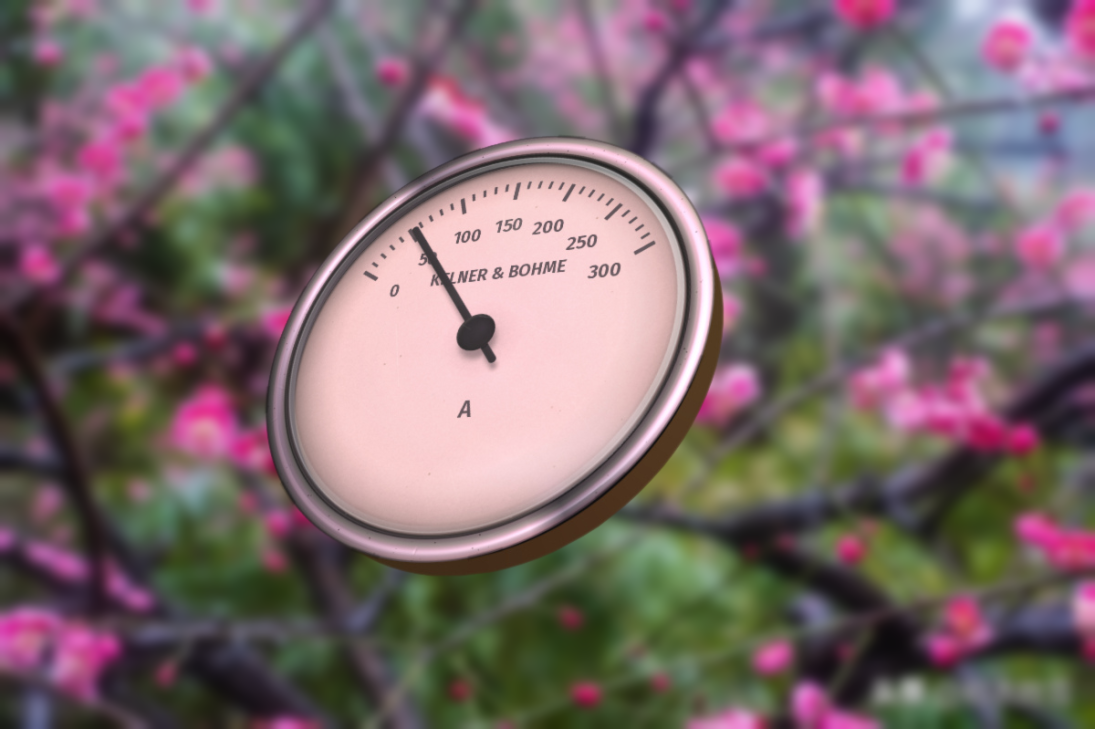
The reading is 55 A
